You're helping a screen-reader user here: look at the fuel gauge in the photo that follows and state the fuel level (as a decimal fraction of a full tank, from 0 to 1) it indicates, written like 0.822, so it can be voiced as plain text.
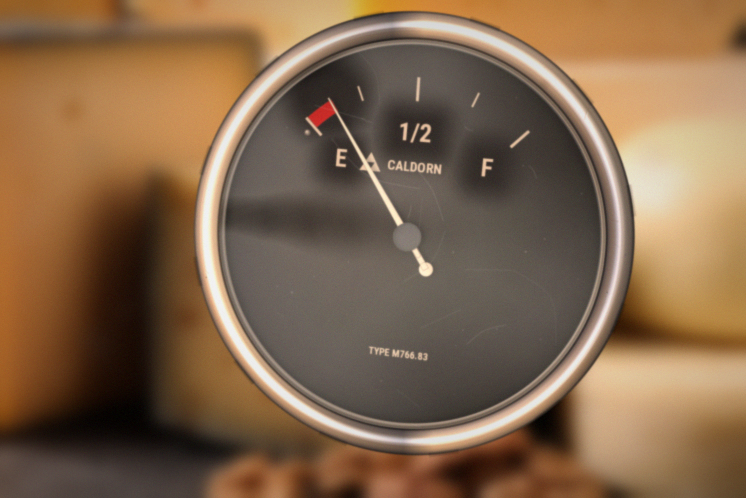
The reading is 0.125
